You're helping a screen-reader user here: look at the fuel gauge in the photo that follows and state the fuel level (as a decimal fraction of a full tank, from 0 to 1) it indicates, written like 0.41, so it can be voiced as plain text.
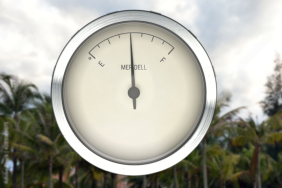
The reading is 0.5
